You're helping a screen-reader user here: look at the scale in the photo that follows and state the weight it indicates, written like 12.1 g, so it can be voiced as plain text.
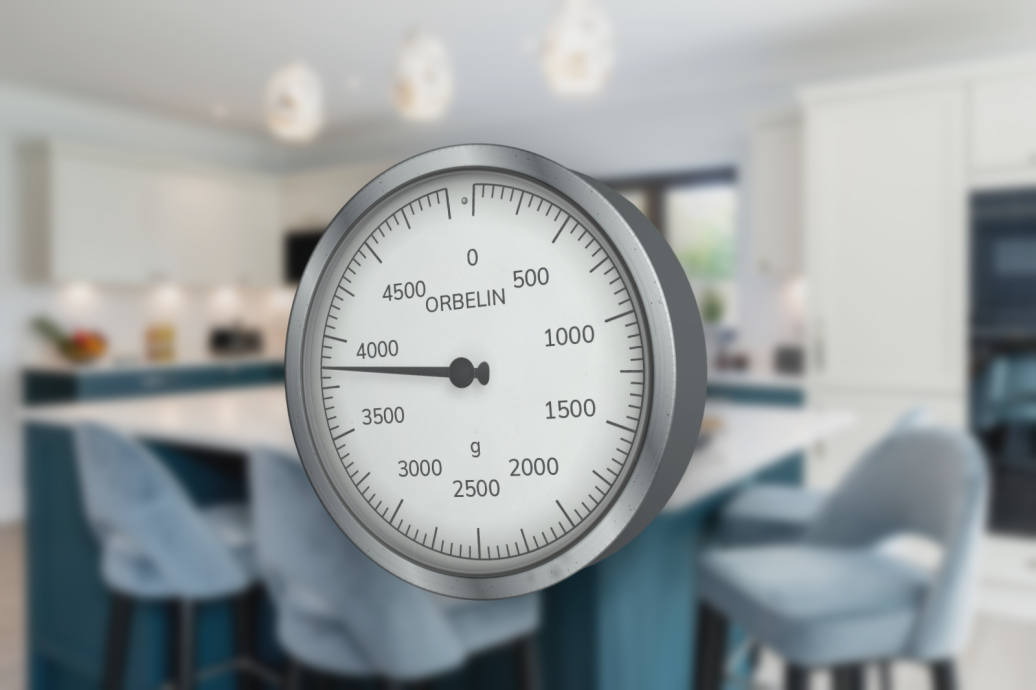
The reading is 3850 g
